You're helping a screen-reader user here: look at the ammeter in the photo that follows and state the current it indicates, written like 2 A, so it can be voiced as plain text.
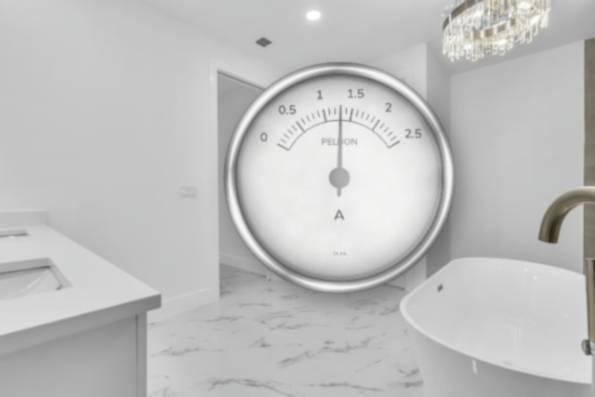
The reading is 1.3 A
